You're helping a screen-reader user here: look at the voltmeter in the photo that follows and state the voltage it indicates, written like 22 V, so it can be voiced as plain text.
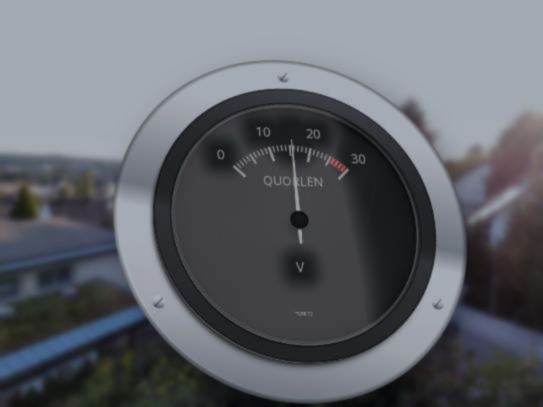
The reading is 15 V
